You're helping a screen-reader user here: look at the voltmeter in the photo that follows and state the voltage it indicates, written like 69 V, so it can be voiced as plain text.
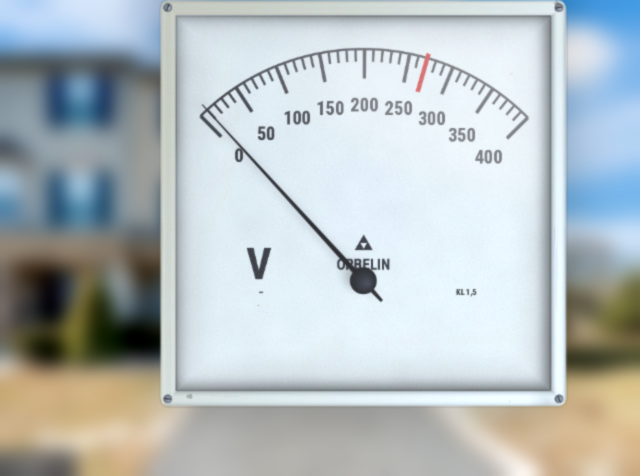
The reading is 10 V
